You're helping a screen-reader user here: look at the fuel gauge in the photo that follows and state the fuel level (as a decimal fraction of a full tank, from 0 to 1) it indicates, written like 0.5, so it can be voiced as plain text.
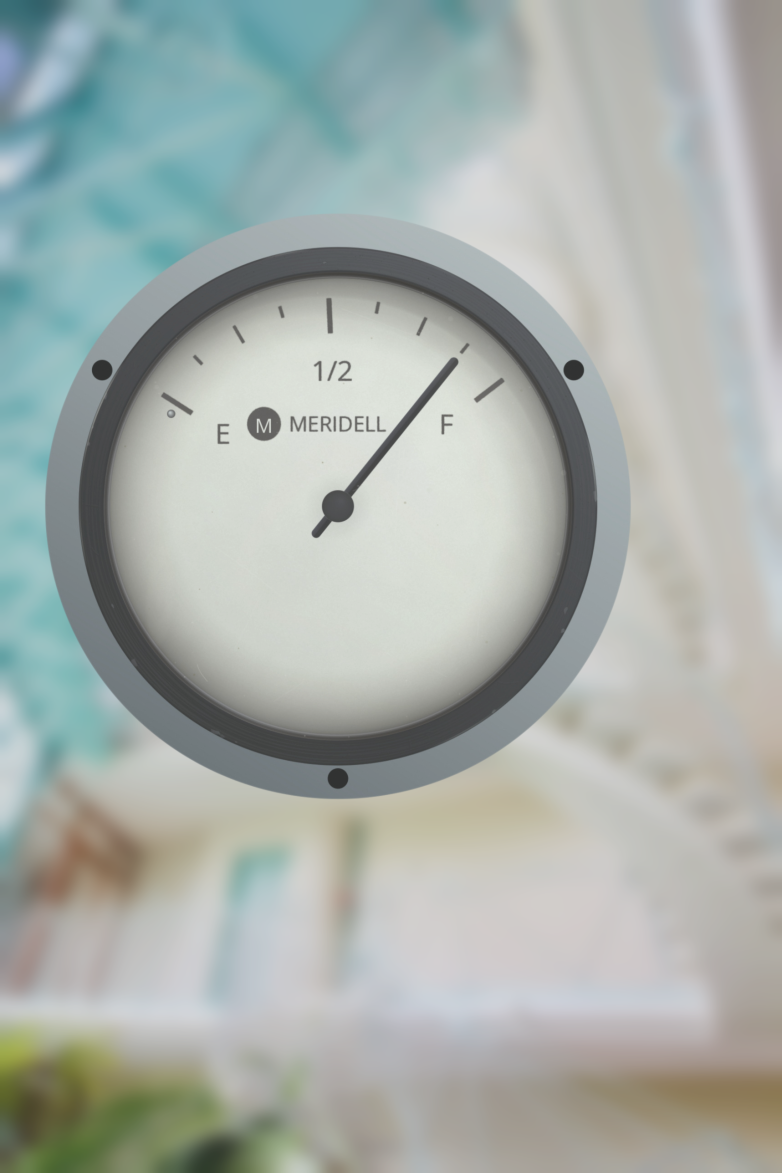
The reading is 0.875
